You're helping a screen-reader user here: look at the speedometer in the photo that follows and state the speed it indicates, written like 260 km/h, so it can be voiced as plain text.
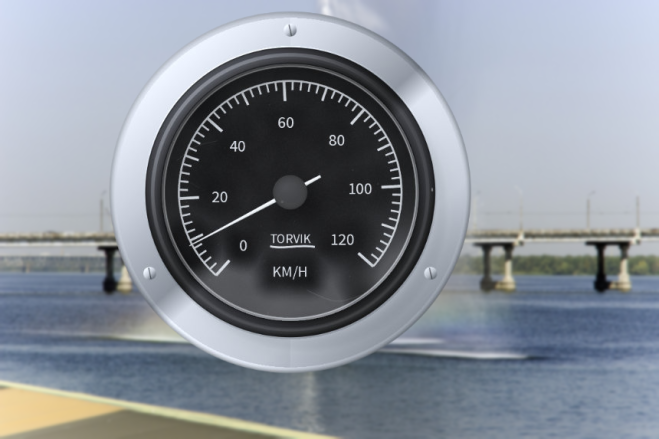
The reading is 9 km/h
